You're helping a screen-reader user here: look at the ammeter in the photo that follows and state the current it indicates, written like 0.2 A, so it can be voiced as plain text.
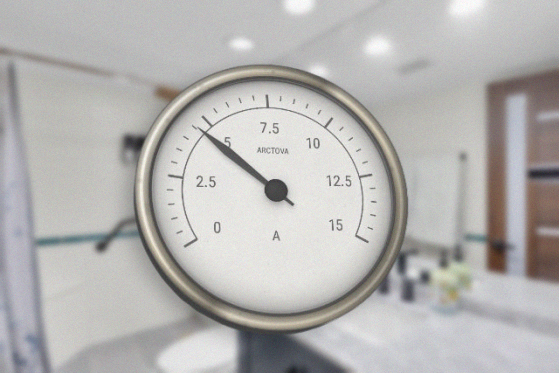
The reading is 4.5 A
